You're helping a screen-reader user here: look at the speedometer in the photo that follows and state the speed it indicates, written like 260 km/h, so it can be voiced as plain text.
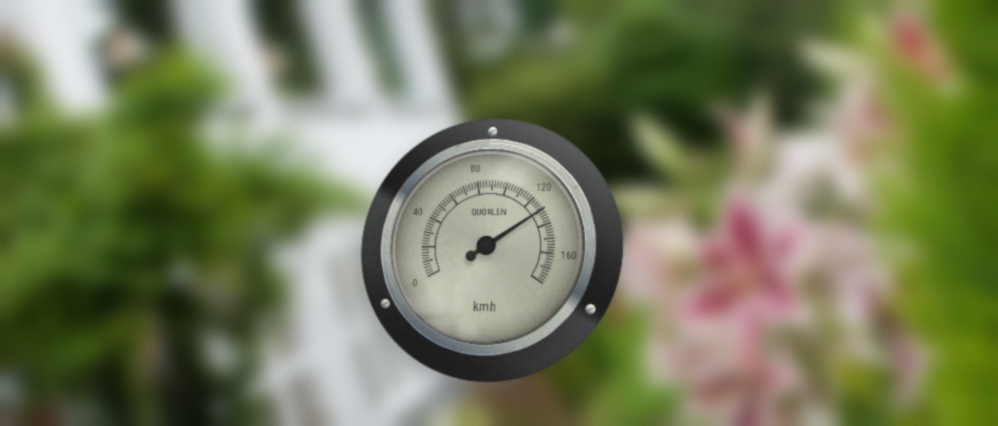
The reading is 130 km/h
